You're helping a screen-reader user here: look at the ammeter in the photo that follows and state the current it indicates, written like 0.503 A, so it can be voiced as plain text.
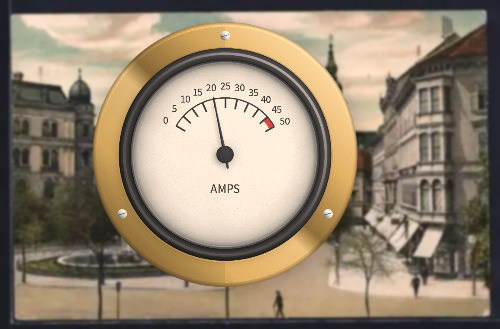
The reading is 20 A
